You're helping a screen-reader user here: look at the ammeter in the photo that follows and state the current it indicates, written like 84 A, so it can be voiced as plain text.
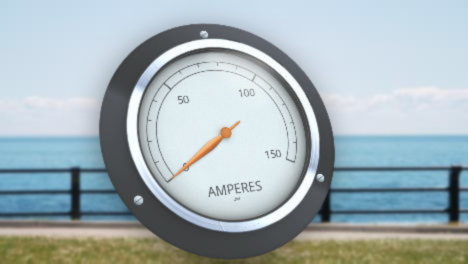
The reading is 0 A
